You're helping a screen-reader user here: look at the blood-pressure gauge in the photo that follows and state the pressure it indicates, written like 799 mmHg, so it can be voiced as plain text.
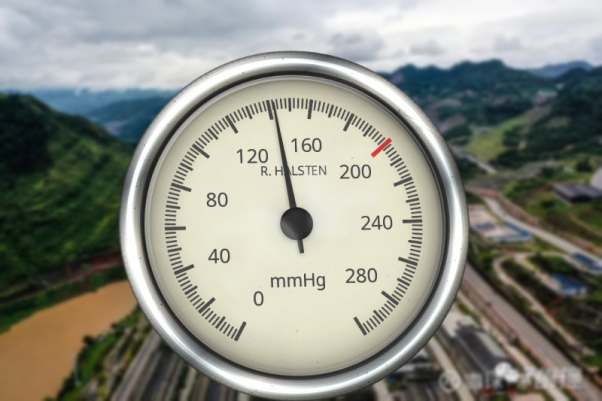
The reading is 142 mmHg
